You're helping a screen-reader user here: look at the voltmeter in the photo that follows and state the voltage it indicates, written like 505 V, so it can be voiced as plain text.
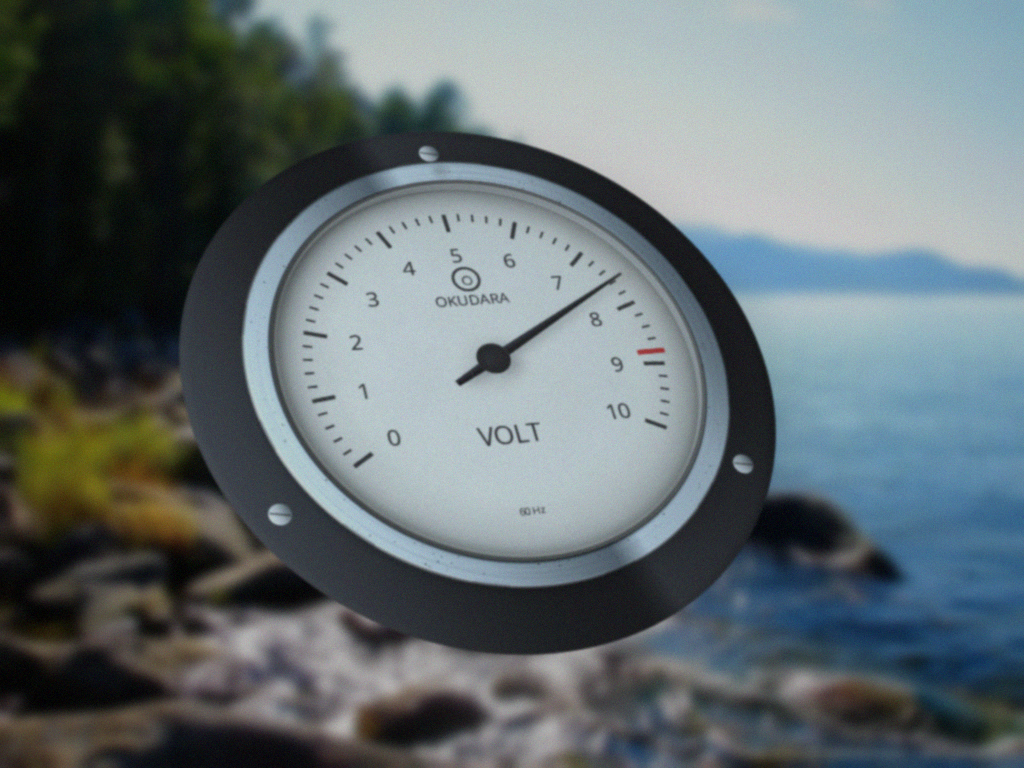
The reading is 7.6 V
